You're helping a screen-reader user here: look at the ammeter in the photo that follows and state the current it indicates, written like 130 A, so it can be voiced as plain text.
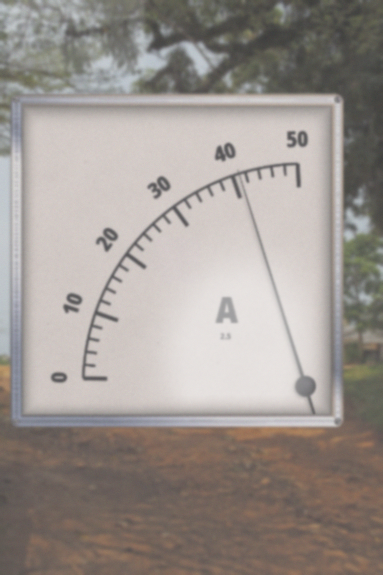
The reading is 41 A
